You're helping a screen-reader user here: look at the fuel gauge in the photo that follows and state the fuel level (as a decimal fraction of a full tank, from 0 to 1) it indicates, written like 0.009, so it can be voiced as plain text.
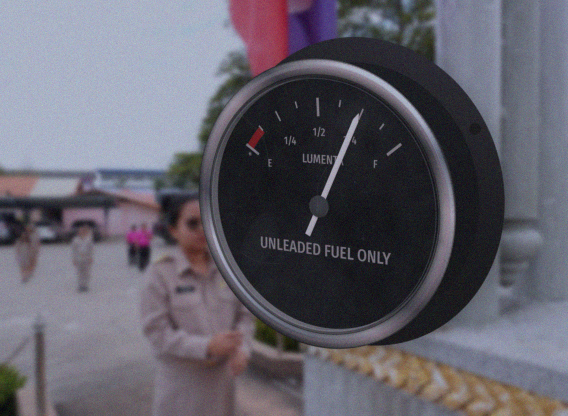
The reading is 0.75
